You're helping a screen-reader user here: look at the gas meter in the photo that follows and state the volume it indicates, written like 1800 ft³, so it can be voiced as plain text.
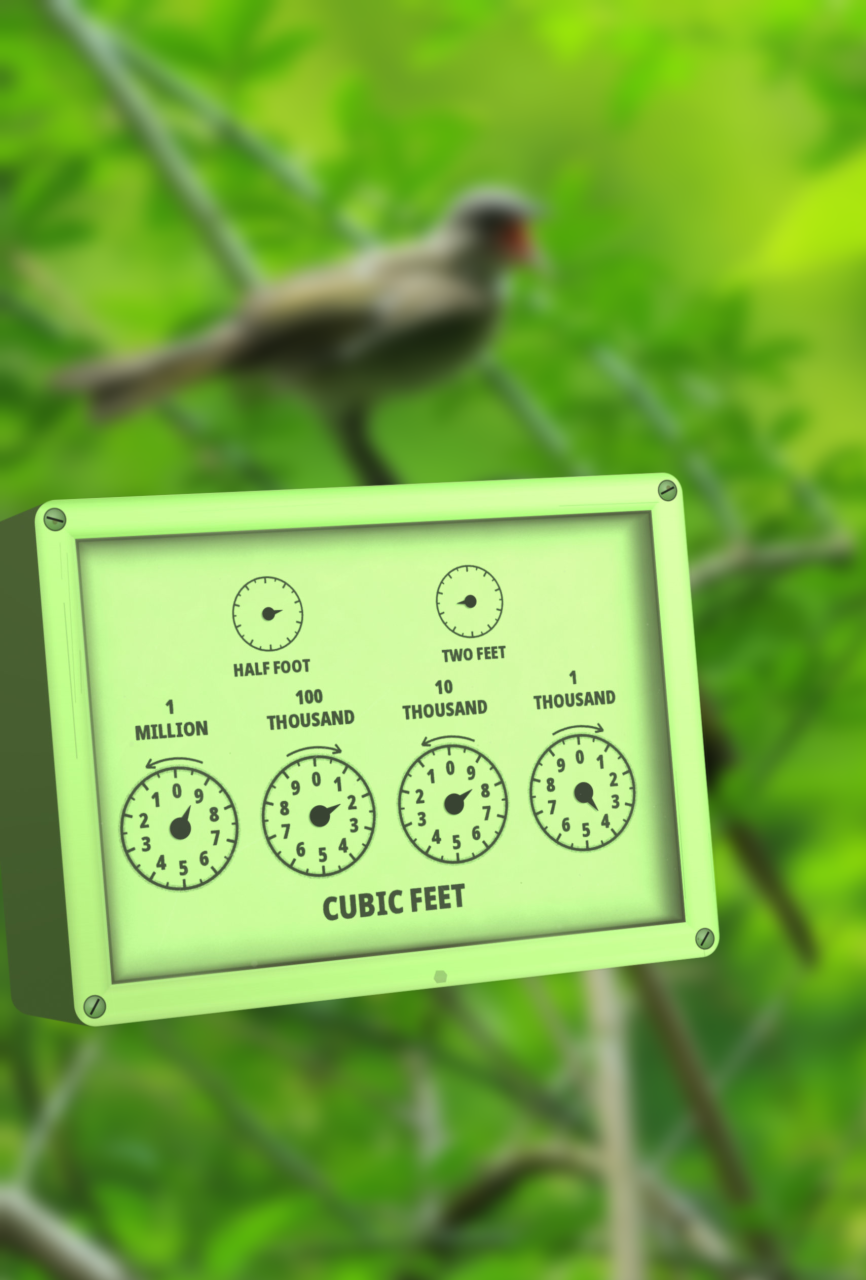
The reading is 918400 ft³
